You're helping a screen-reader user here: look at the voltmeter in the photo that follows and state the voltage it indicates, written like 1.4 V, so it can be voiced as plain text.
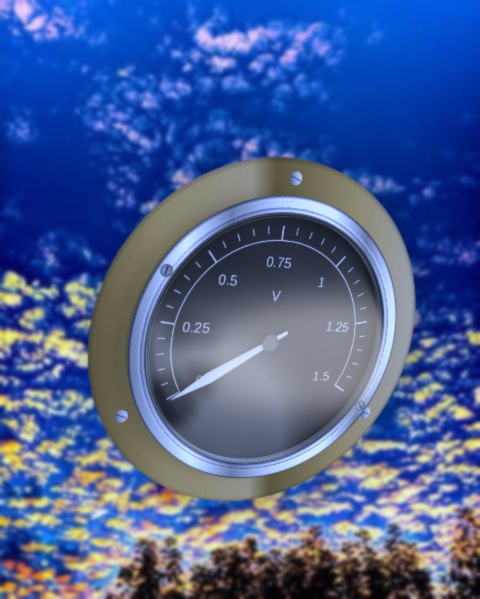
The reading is 0 V
